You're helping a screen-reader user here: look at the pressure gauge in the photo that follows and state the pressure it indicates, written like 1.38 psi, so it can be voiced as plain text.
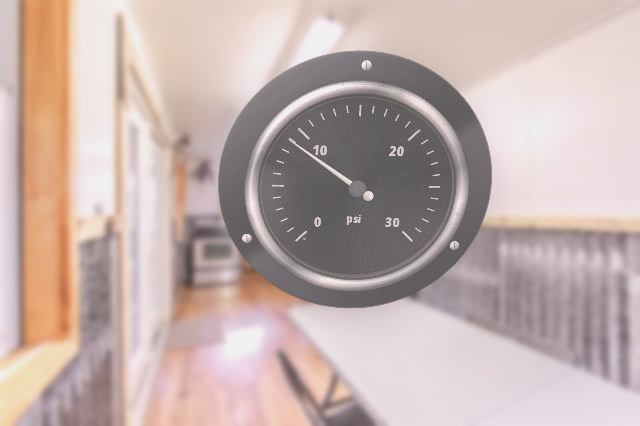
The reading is 9 psi
